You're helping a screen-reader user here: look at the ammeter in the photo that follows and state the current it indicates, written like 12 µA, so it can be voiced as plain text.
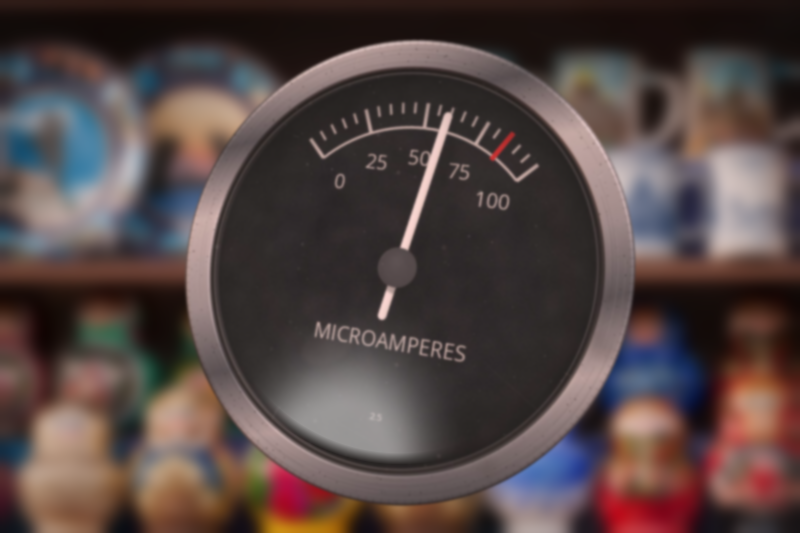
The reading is 60 µA
